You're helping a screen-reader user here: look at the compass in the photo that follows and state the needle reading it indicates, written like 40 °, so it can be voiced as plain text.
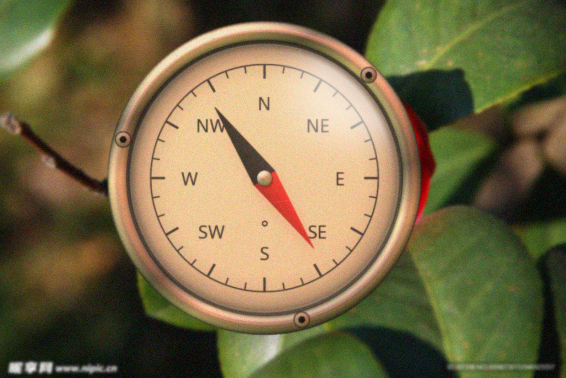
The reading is 145 °
